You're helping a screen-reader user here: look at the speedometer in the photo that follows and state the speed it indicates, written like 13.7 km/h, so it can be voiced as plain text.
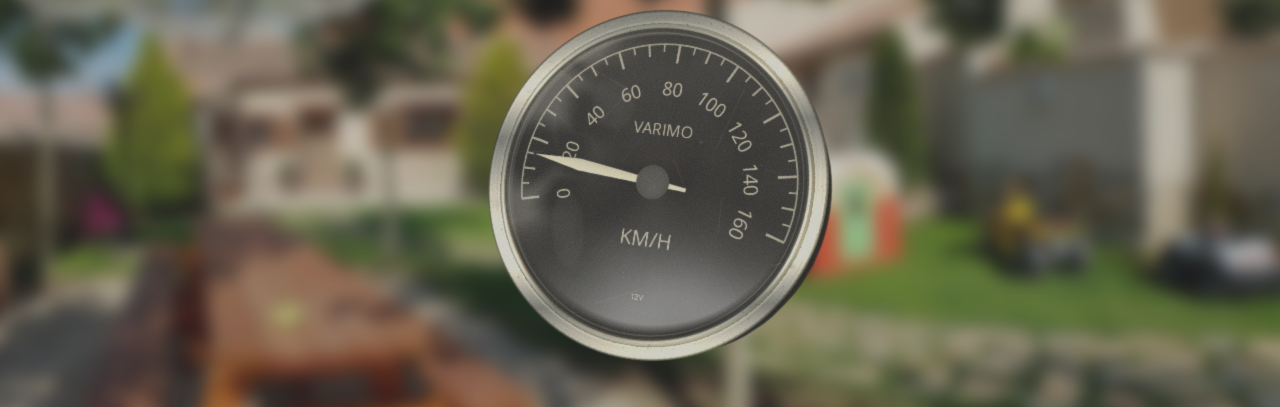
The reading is 15 km/h
